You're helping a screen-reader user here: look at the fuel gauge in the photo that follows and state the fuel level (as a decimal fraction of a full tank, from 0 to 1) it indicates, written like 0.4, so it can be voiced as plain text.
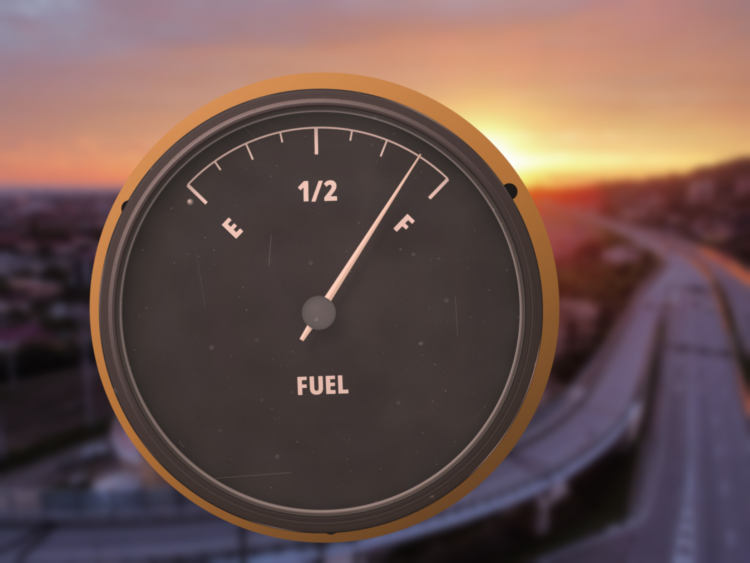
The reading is 0.875
